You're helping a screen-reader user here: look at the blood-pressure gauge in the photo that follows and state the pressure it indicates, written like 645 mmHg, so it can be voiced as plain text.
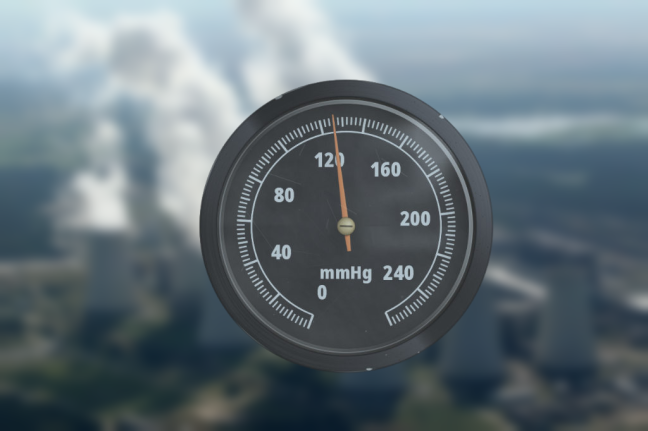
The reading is 126 mmHg
